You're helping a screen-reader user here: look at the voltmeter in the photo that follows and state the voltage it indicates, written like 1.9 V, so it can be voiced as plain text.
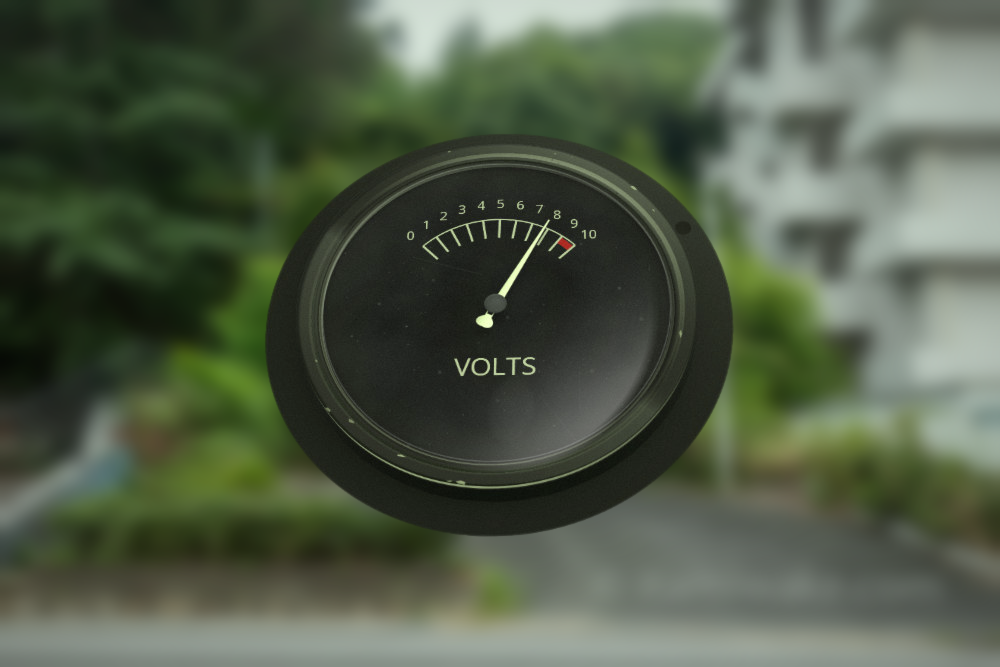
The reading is 8 V
